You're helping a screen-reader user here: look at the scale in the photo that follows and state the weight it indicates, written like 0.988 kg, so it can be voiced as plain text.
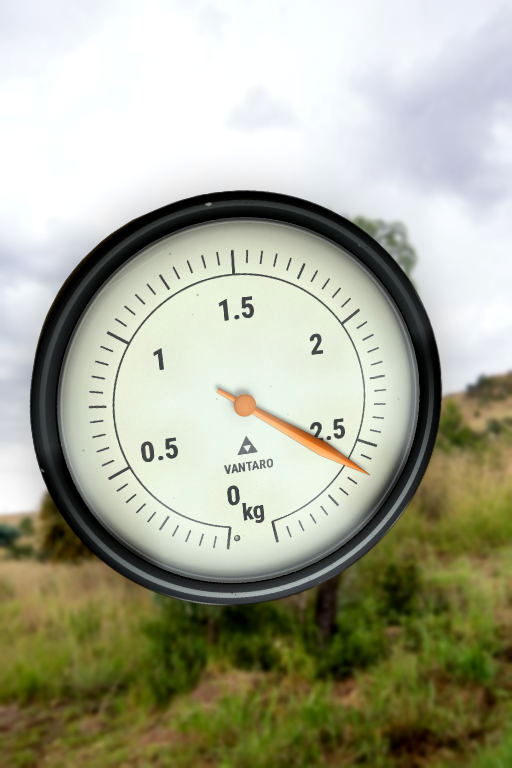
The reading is 2.6 kg
